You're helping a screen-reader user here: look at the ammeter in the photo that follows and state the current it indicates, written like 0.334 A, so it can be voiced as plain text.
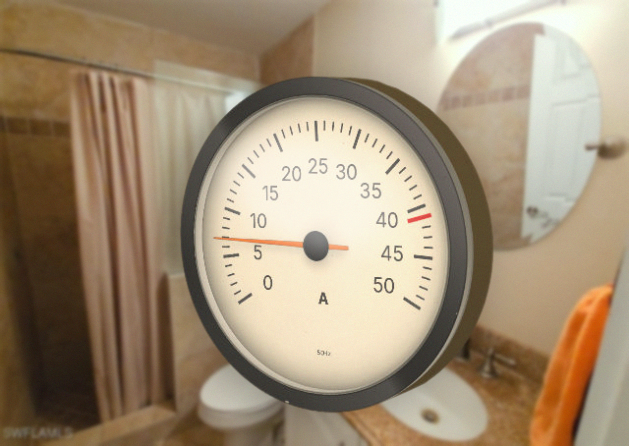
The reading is 7 A
